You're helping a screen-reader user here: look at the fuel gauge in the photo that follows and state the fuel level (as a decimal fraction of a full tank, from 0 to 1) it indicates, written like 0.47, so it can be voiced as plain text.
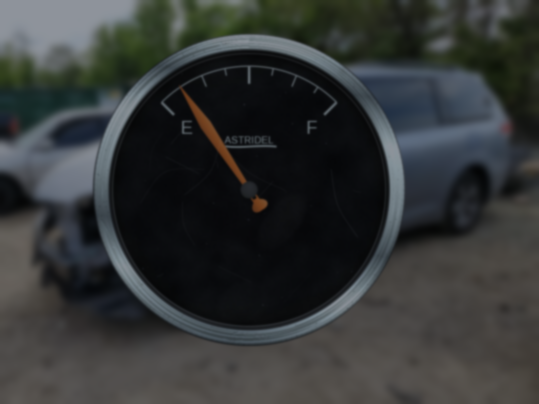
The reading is 0.125
